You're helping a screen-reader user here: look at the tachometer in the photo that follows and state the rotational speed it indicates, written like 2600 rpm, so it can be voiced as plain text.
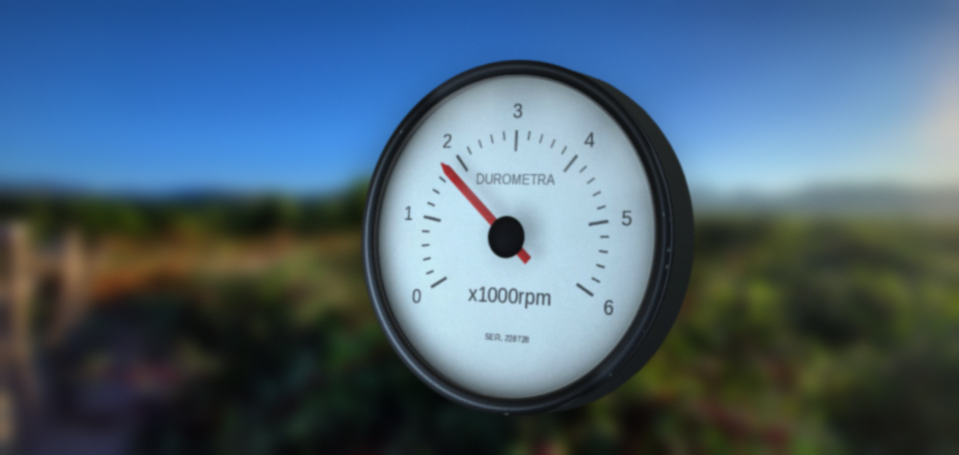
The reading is 1800 rpm
